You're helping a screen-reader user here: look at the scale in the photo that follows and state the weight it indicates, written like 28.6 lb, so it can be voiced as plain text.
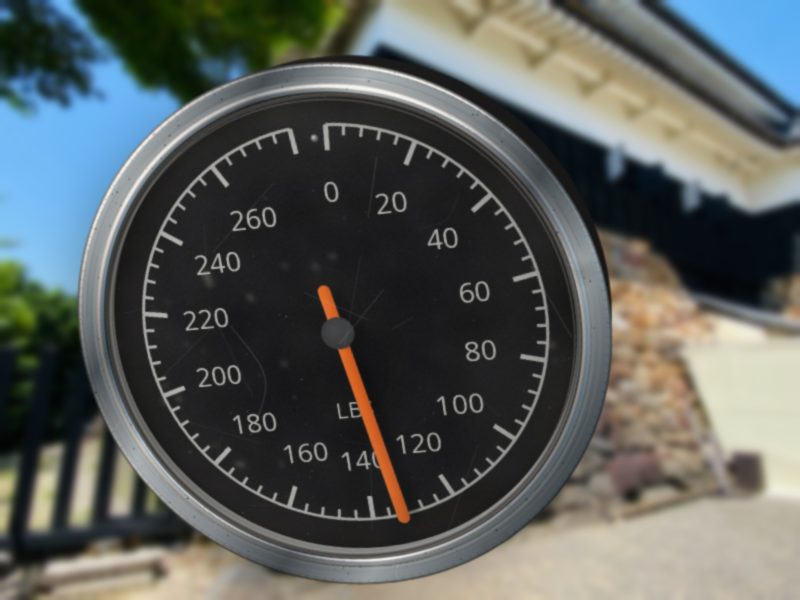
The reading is 132 lb
